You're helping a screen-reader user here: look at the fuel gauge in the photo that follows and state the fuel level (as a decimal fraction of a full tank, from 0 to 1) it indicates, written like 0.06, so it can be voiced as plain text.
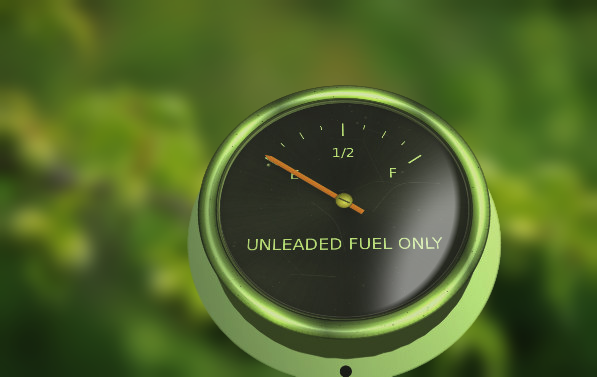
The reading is 0
